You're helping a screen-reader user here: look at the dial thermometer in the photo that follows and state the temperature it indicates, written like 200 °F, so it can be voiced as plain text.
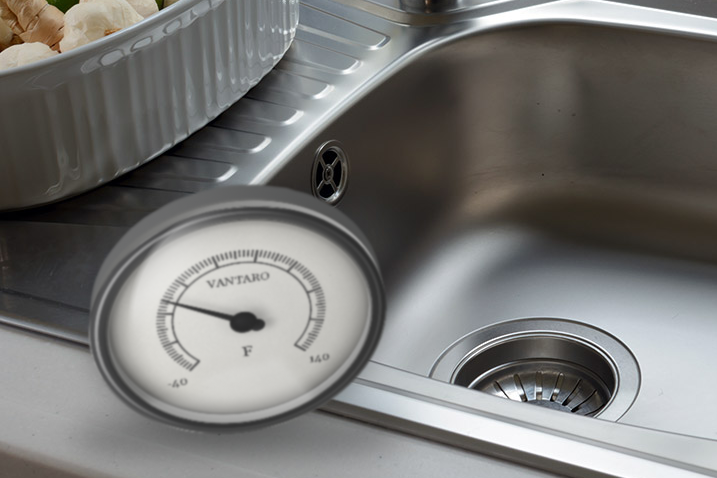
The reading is 10 °F
